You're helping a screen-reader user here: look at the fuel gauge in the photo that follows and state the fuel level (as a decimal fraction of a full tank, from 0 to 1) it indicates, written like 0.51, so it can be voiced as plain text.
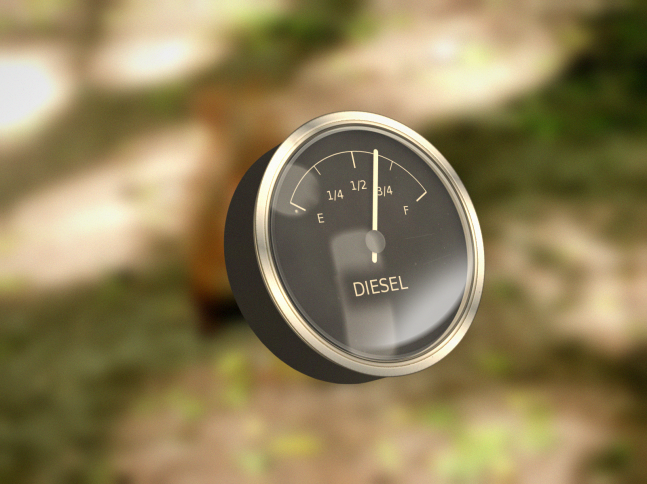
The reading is 0.625
